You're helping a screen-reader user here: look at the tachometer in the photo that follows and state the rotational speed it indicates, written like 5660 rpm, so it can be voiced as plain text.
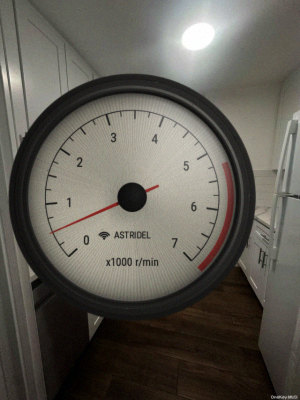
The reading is 500 rpm
